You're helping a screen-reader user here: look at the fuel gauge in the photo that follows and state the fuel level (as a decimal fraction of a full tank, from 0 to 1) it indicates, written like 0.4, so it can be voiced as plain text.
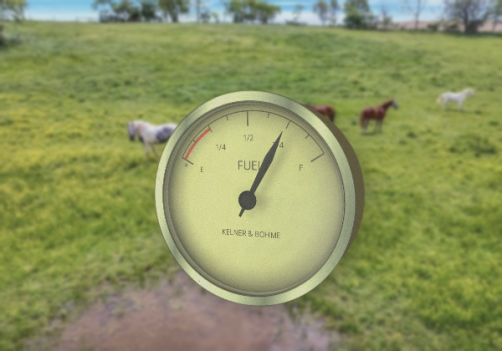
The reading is 0.75
